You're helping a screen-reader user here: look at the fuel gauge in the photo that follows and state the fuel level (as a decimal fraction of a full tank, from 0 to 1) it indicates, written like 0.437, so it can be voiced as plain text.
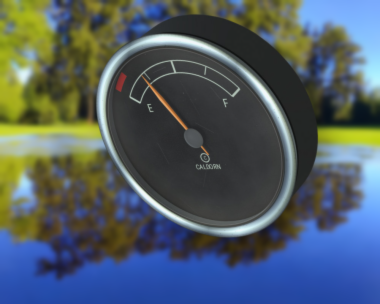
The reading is 0.25
